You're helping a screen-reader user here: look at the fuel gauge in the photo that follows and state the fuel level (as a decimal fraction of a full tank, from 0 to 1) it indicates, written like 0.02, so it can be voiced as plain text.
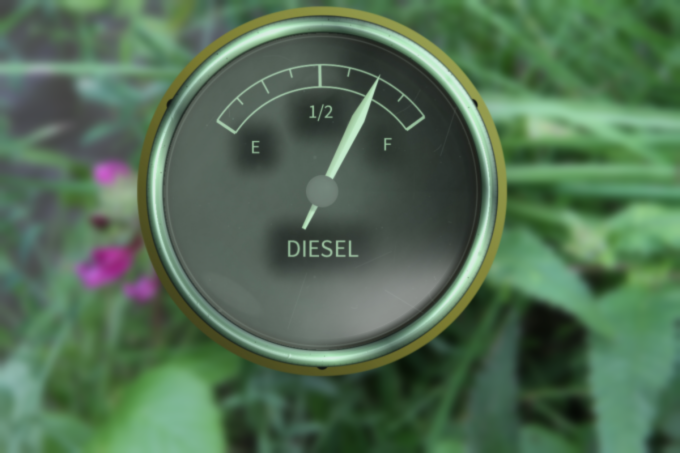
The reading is 0.75
